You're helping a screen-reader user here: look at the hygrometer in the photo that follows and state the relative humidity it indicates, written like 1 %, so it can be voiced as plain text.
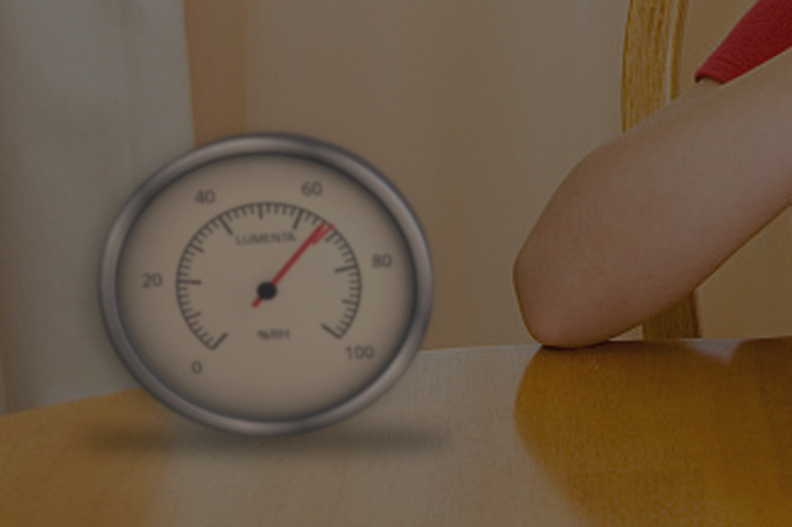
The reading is 66 %
